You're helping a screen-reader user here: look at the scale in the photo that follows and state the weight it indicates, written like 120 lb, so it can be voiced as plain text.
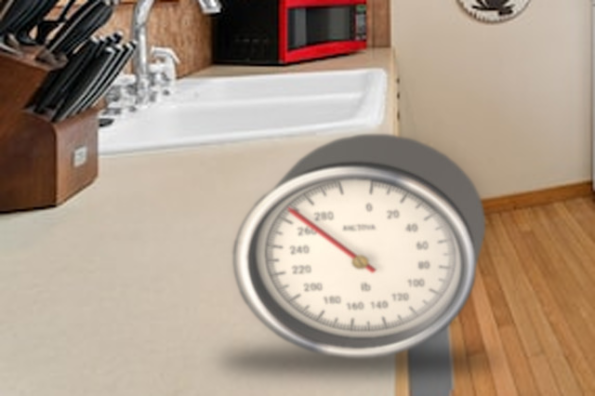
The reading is 270 lb
